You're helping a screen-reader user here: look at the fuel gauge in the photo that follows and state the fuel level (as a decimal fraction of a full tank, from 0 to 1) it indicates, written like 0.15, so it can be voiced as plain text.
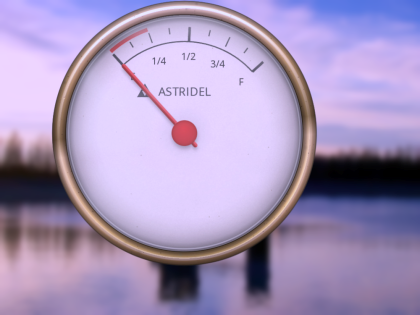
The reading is 0
